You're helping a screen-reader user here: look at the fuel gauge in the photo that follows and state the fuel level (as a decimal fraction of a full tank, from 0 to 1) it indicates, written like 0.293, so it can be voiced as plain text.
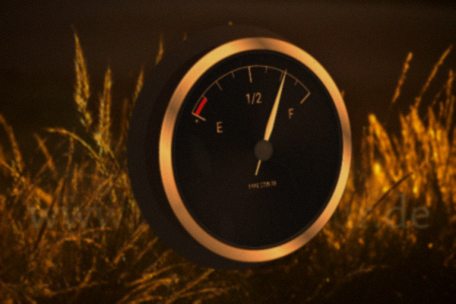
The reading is 0.75
